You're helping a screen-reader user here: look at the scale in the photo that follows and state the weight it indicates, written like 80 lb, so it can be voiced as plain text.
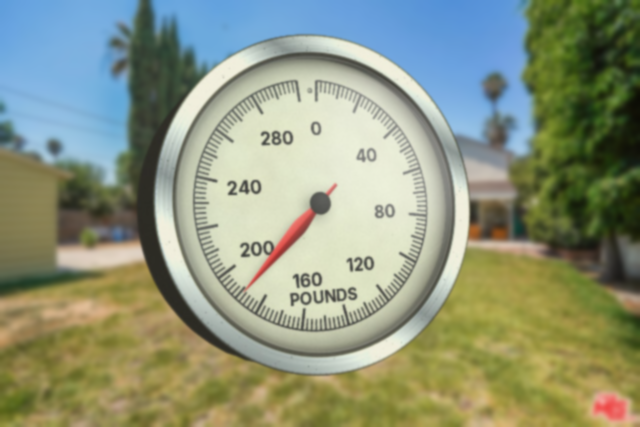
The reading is 190 lb
